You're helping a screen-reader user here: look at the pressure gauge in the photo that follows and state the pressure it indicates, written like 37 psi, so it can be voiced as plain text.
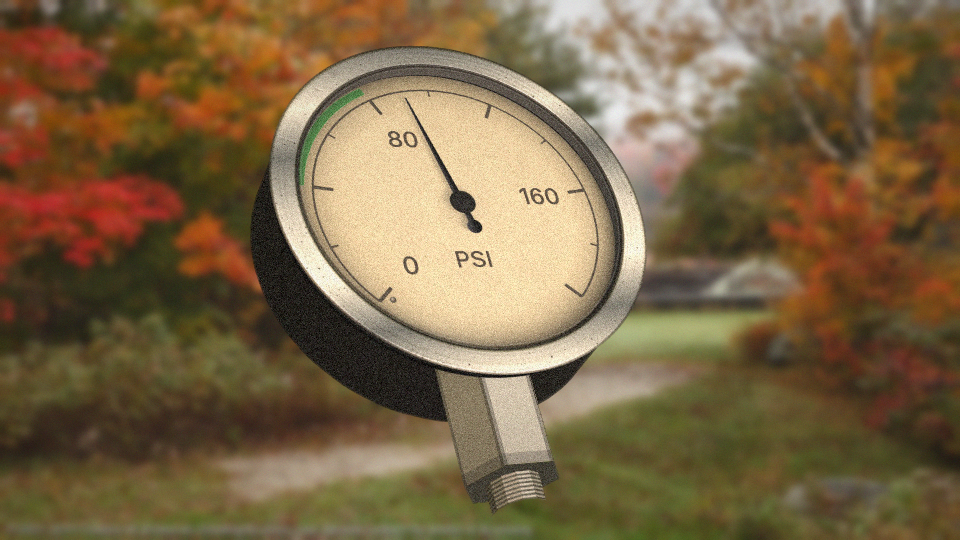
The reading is 90 psi
